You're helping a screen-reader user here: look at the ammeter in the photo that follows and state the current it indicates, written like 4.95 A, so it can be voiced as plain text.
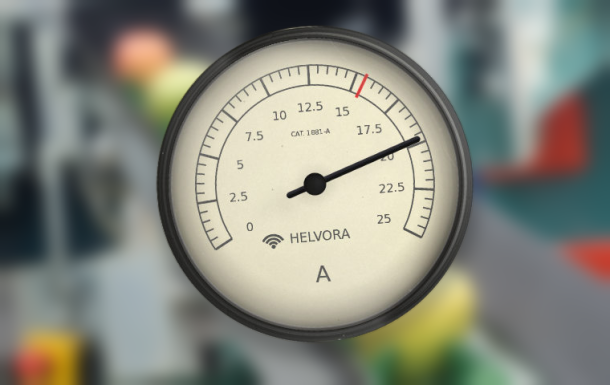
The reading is 19.75 A
